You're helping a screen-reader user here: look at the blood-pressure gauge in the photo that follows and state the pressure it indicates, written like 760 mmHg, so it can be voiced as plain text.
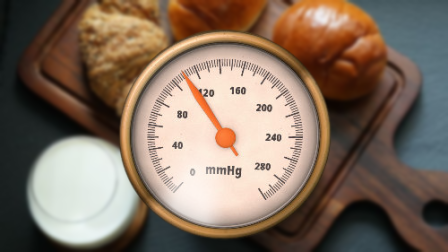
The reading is 110 mmHg
